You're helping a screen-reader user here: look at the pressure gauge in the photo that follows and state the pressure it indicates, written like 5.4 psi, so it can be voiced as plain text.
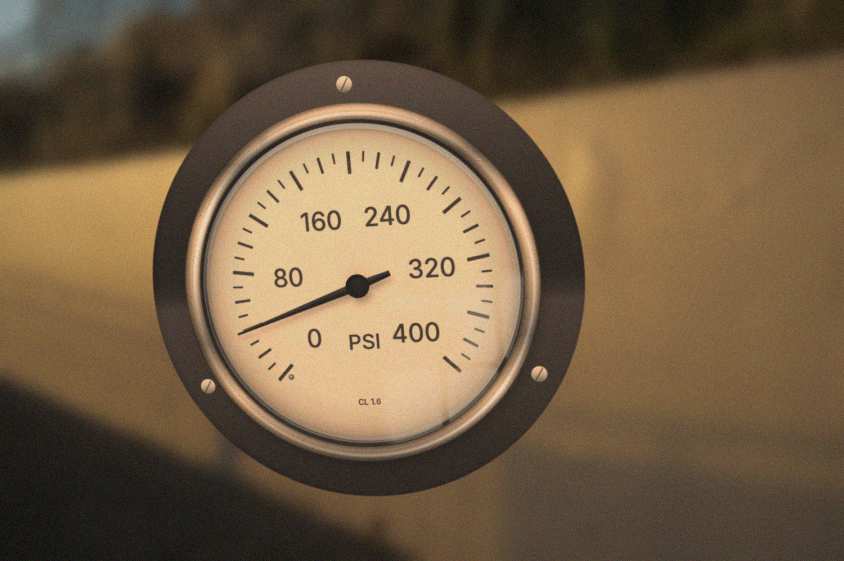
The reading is 40 psi
